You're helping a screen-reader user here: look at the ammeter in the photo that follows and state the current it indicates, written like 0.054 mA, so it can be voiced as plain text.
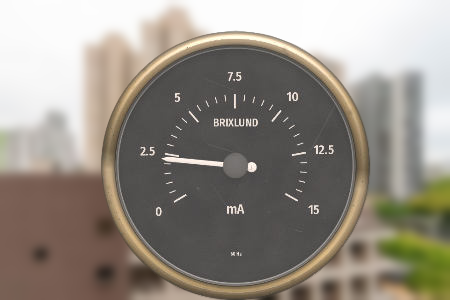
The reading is 2.25 mA
